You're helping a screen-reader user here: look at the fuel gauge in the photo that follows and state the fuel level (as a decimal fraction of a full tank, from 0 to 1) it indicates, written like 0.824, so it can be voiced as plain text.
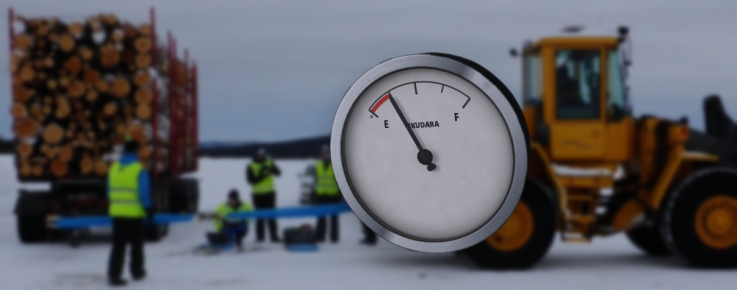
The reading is 0.25
